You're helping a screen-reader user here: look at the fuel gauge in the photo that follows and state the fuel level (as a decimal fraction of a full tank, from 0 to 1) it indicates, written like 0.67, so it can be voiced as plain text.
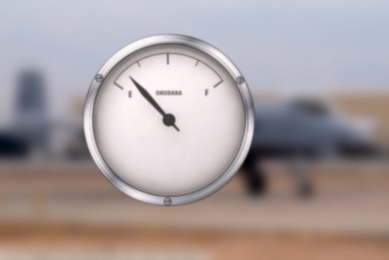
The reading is 0.125
